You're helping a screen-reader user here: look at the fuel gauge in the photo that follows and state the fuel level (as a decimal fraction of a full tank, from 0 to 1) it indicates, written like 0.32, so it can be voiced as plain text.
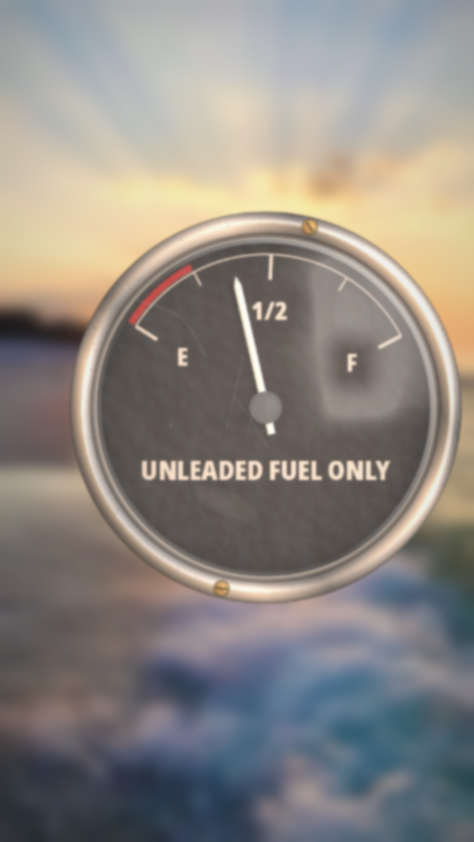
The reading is 0.375
